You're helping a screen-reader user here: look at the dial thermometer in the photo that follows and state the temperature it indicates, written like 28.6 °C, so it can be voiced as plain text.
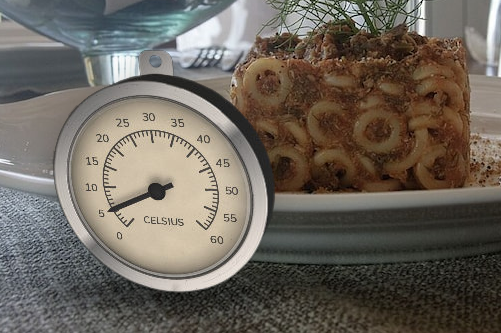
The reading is 5 °C
